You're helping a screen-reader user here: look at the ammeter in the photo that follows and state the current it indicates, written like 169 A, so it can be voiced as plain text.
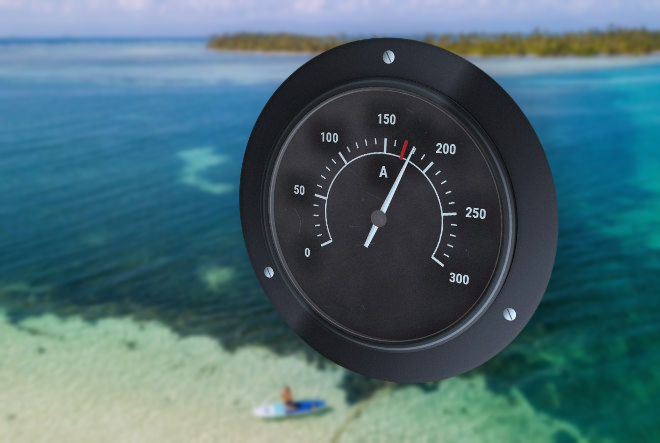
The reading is 180 A
